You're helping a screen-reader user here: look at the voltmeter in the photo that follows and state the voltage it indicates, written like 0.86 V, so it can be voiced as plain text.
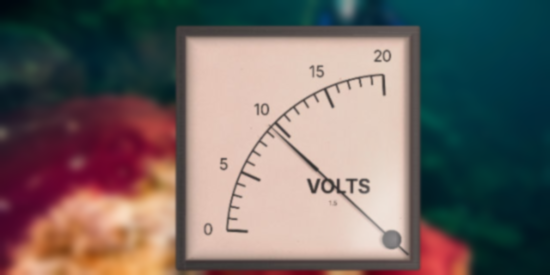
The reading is 9.5 V
